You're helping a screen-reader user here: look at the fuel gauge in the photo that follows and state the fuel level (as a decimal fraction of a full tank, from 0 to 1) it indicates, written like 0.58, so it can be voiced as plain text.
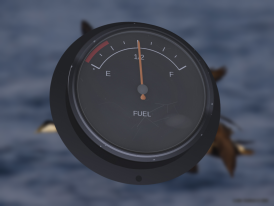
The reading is 0.5
